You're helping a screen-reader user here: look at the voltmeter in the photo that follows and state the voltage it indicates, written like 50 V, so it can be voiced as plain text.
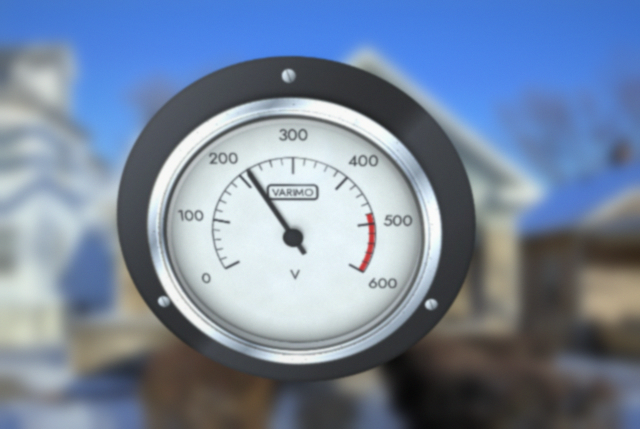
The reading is 220 V
